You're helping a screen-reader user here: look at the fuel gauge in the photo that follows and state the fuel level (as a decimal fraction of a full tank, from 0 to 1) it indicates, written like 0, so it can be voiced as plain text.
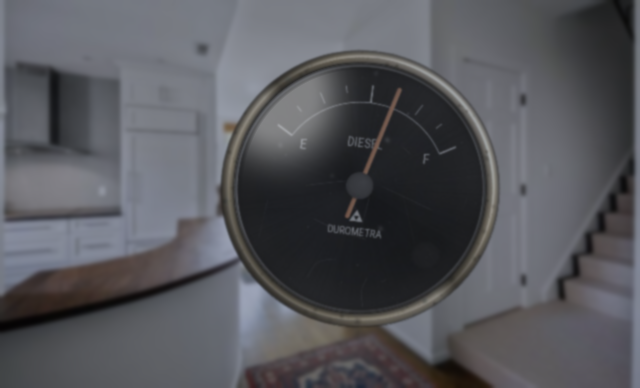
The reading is 0.625
